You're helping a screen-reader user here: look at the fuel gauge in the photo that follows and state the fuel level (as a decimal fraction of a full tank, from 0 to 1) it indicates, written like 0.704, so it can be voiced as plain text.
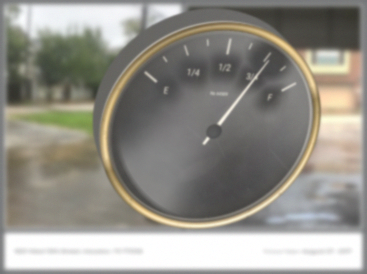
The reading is 0.75
